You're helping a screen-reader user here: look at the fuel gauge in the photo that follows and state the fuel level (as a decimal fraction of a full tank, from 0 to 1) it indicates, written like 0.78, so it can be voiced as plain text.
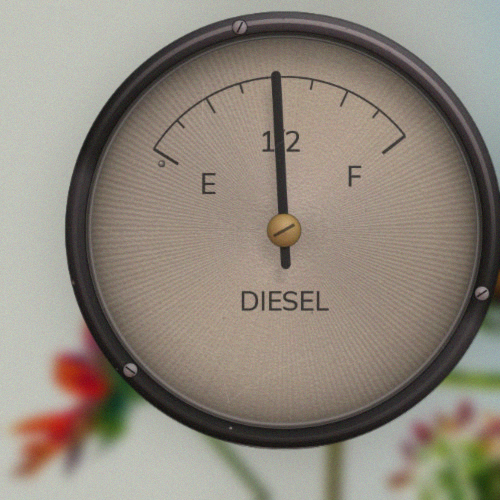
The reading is 0.5
